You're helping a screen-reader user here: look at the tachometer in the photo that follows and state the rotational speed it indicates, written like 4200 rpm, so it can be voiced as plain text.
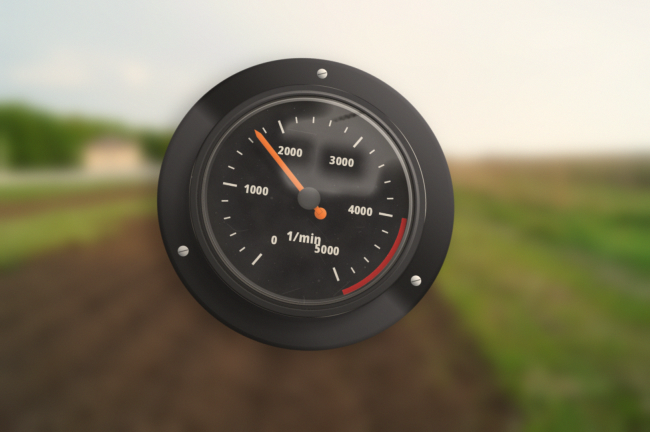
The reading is 1700 rpm
